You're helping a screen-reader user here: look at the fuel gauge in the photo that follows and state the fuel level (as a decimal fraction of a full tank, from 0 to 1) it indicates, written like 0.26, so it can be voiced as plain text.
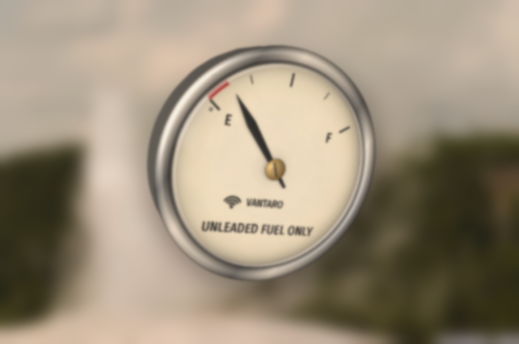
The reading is 0.125
